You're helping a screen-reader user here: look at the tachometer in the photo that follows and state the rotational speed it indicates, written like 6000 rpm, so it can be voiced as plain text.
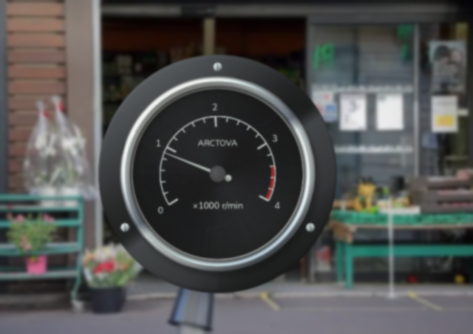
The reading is 900 rpm
